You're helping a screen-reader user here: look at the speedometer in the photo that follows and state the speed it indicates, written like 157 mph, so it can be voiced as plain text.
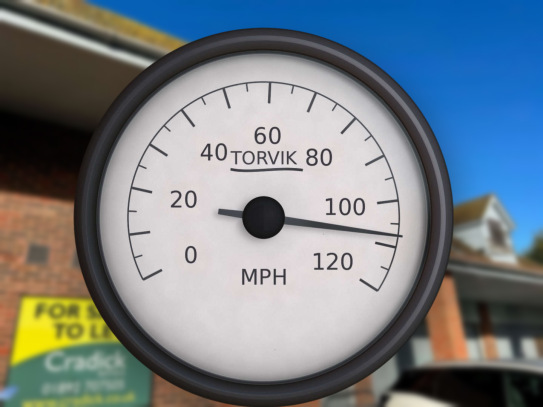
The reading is 107.5 mph
